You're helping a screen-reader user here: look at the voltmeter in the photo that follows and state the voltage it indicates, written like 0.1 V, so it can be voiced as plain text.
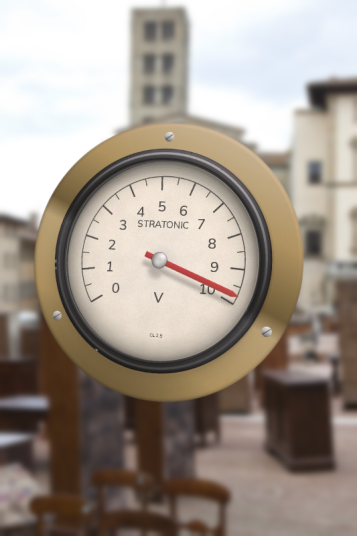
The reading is 9.75 V
